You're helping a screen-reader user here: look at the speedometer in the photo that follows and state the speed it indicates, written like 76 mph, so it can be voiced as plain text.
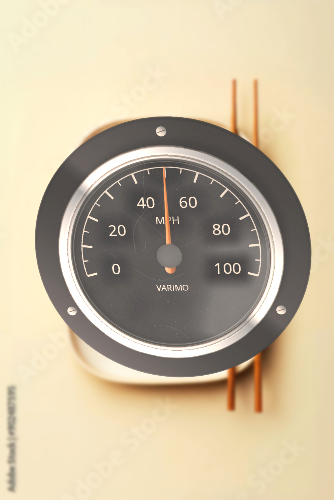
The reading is 50 mph
